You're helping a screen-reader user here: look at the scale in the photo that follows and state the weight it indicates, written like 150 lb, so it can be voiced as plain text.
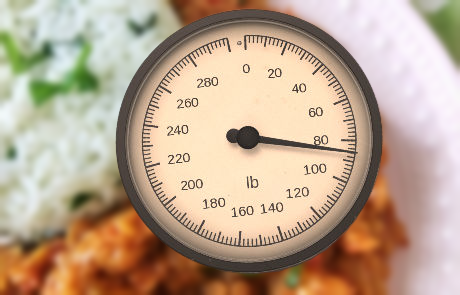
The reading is 86 lb
